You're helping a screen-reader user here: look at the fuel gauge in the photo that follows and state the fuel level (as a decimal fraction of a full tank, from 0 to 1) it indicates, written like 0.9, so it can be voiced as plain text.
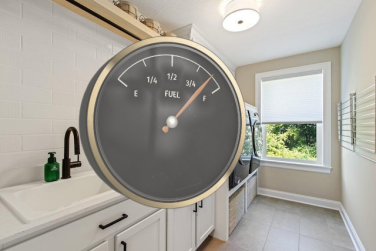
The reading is 0.875
